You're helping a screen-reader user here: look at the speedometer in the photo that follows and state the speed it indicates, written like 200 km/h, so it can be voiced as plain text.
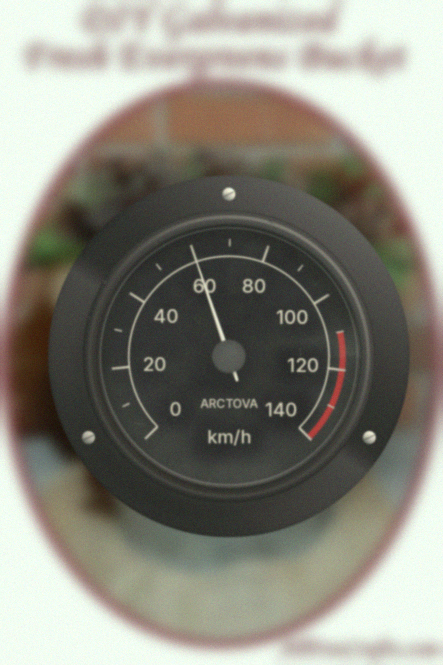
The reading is 60 km/h
